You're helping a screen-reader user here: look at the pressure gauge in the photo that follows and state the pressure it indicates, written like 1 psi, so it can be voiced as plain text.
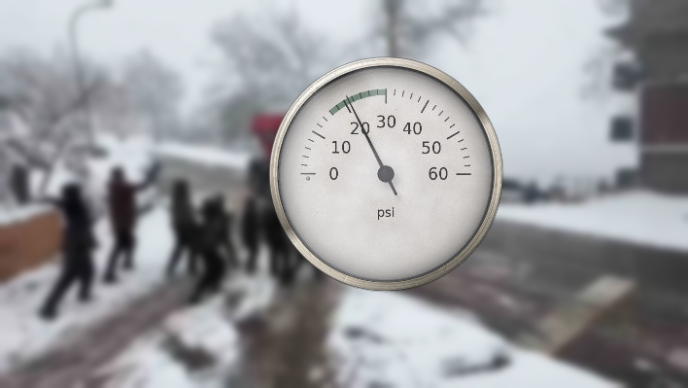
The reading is 21 psi
